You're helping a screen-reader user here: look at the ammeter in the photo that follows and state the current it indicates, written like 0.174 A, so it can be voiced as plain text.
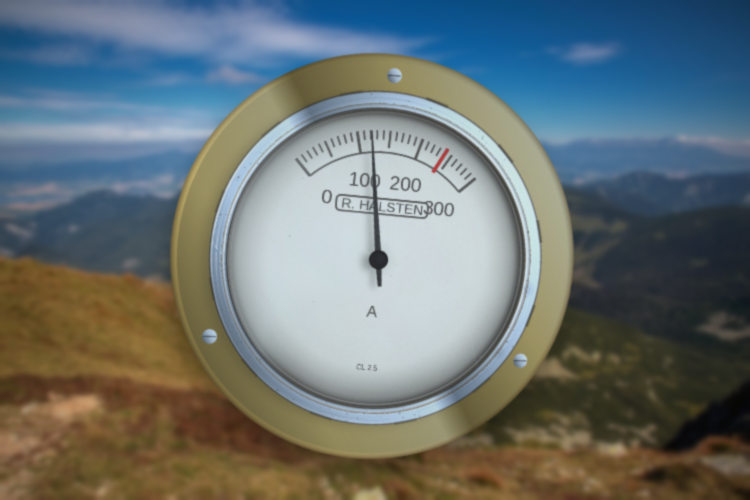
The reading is 120 A
